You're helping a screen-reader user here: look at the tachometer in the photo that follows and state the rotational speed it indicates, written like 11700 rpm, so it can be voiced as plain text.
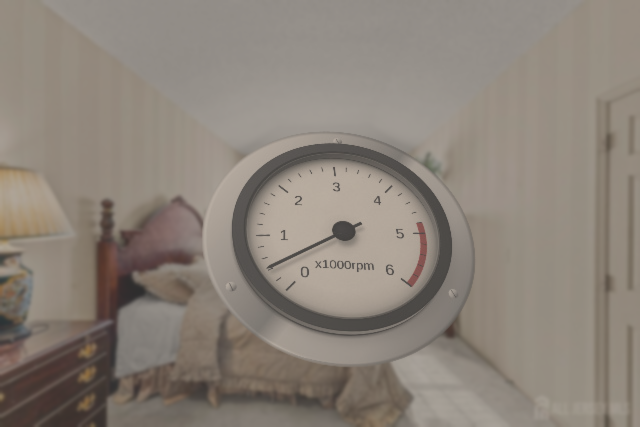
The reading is 400 rpm
